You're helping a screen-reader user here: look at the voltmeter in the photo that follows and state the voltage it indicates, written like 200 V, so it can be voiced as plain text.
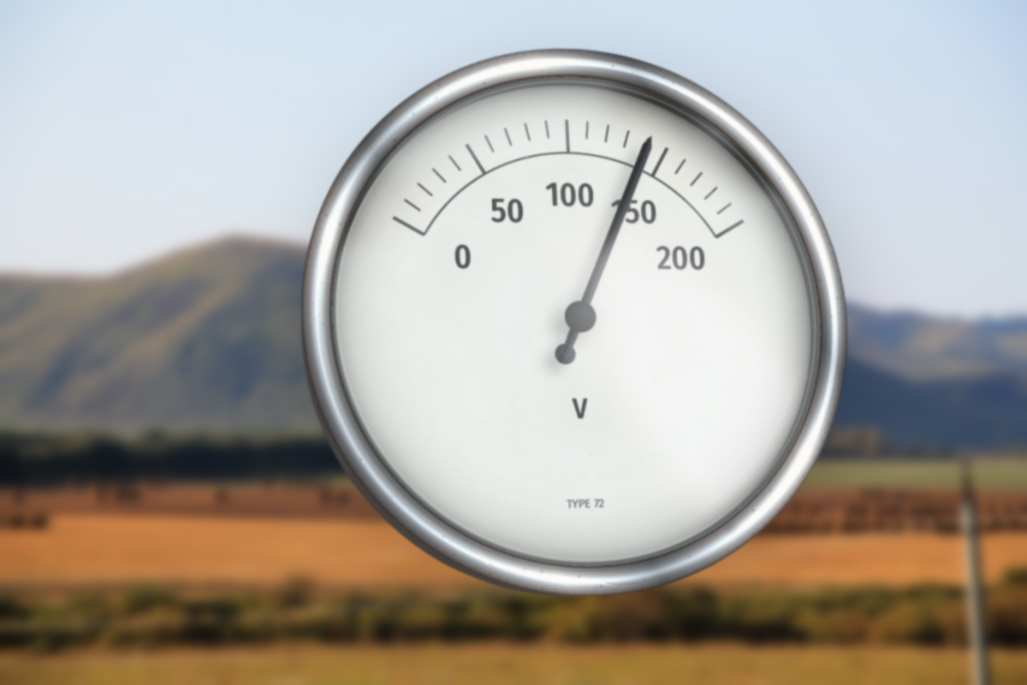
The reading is 140 V
